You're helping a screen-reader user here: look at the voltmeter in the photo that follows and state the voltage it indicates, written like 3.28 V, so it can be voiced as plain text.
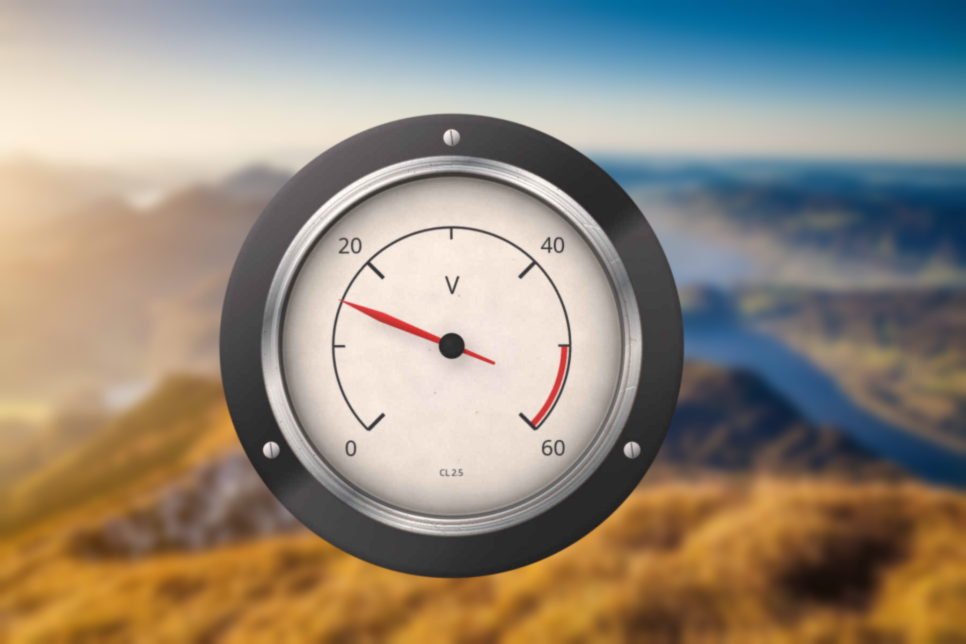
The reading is 15 V
